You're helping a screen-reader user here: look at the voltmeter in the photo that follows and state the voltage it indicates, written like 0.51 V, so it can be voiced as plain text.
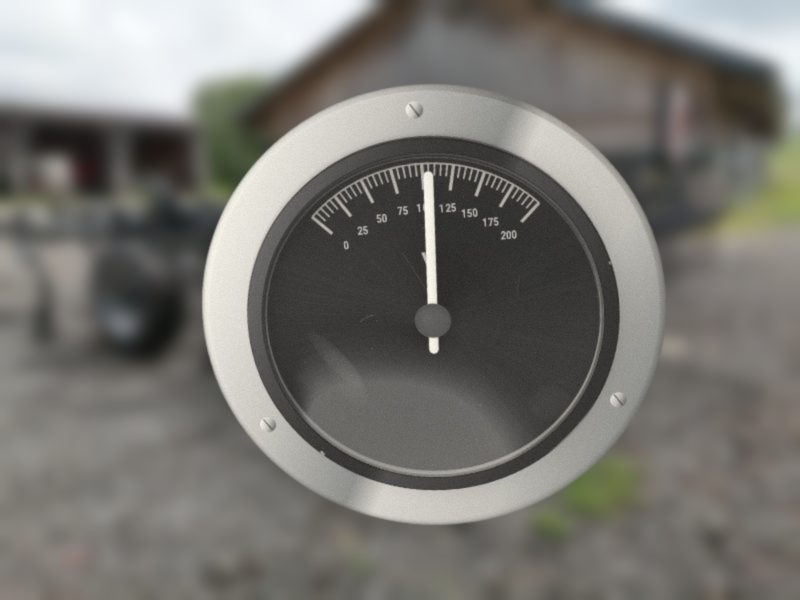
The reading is 105 V
